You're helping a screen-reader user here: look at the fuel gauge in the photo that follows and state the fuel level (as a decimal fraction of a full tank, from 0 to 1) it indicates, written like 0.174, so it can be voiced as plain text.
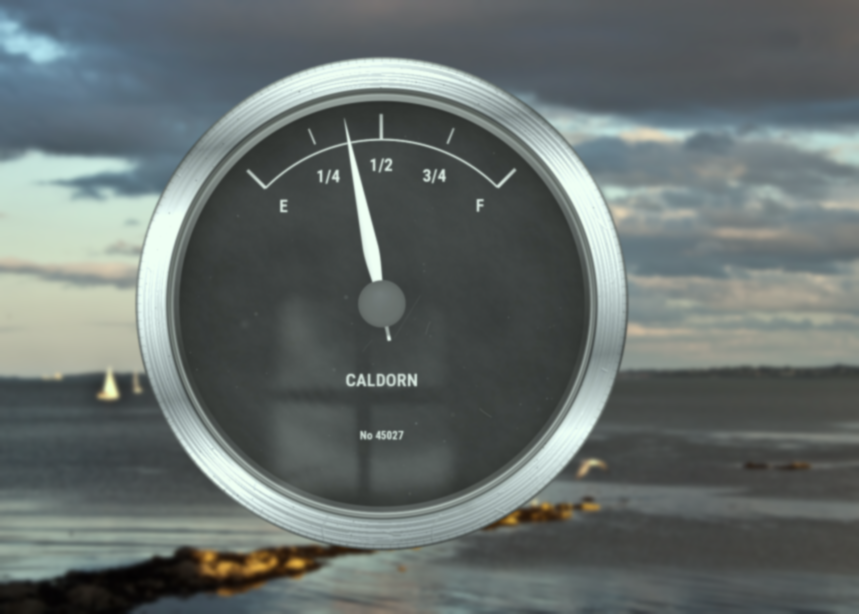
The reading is 0.375
